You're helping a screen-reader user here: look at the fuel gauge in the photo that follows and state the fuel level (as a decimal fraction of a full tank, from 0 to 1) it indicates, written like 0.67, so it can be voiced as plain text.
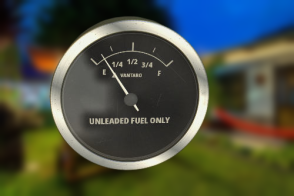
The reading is 0.125
